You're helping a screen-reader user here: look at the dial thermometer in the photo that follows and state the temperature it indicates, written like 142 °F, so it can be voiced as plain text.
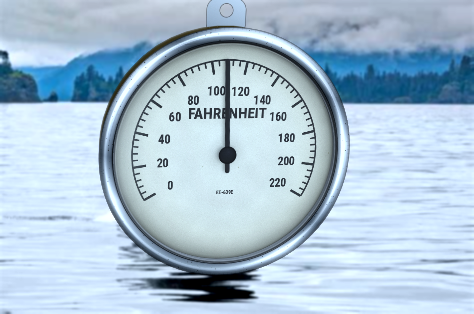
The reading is 108 °F
